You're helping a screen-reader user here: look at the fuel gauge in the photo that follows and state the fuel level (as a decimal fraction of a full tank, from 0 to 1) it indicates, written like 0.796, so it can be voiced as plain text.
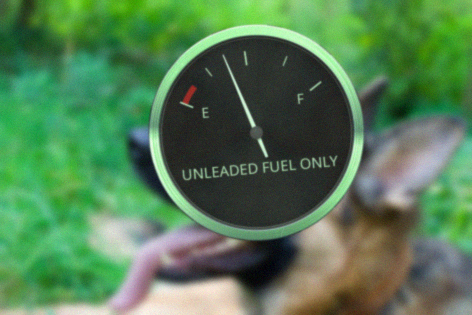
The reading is 0.375
